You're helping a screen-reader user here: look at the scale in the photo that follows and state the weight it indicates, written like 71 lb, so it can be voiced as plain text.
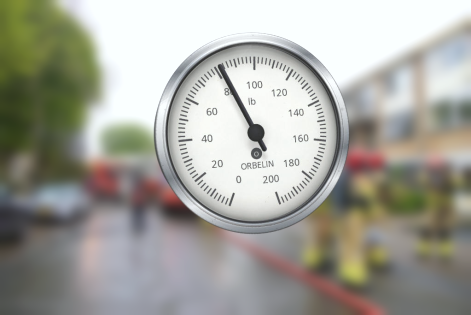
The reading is 82 lb
